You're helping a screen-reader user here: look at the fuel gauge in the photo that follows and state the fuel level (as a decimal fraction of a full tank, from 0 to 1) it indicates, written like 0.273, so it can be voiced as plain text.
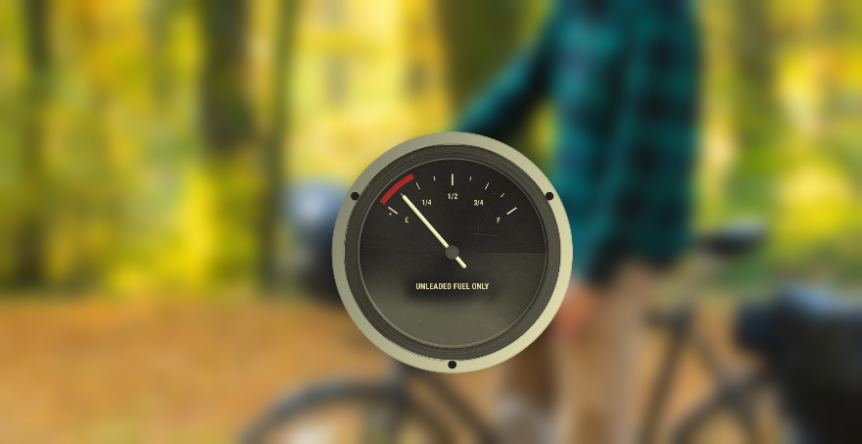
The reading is 0.125
